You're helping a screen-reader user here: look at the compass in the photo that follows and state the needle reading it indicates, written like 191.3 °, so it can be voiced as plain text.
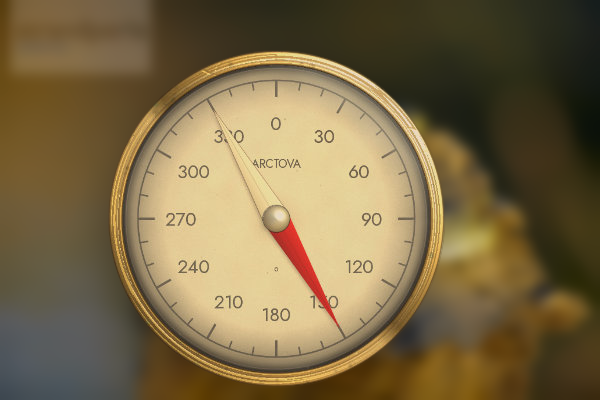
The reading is 150 °
